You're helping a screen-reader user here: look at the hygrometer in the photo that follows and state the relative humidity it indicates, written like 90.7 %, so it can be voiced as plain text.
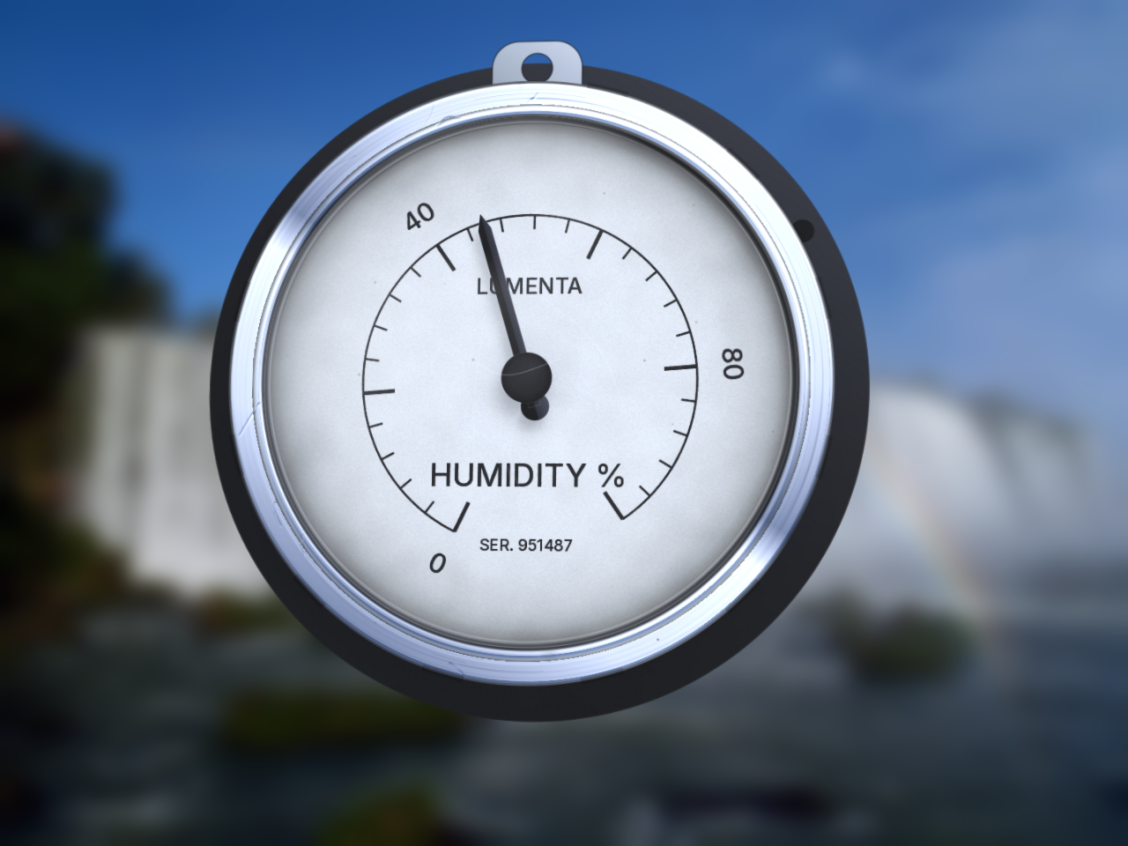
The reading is 46 %
